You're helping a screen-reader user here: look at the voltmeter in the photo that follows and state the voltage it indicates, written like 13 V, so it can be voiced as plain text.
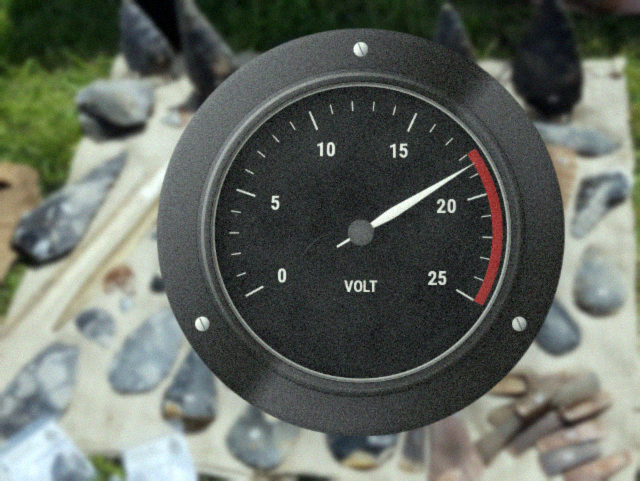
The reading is 18.5 V
